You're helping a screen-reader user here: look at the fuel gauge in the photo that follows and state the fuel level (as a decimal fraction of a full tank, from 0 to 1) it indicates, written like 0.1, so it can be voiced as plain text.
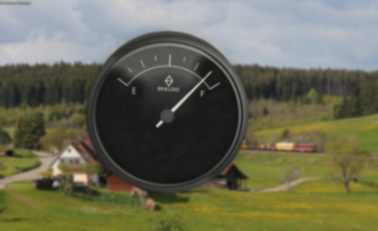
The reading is 0.875
